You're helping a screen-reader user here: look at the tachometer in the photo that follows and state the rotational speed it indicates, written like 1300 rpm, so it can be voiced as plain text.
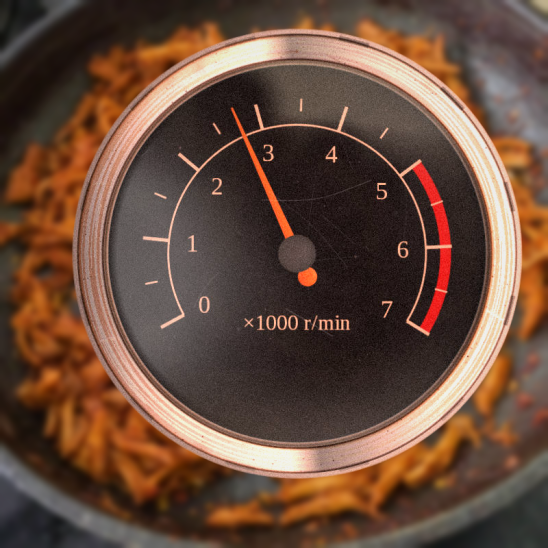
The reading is 2750 rpm
